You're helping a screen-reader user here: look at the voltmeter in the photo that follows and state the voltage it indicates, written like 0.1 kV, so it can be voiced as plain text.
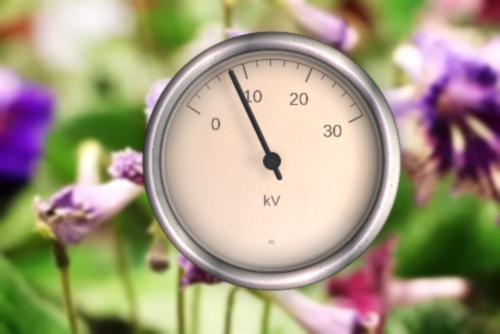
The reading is 8 kV
